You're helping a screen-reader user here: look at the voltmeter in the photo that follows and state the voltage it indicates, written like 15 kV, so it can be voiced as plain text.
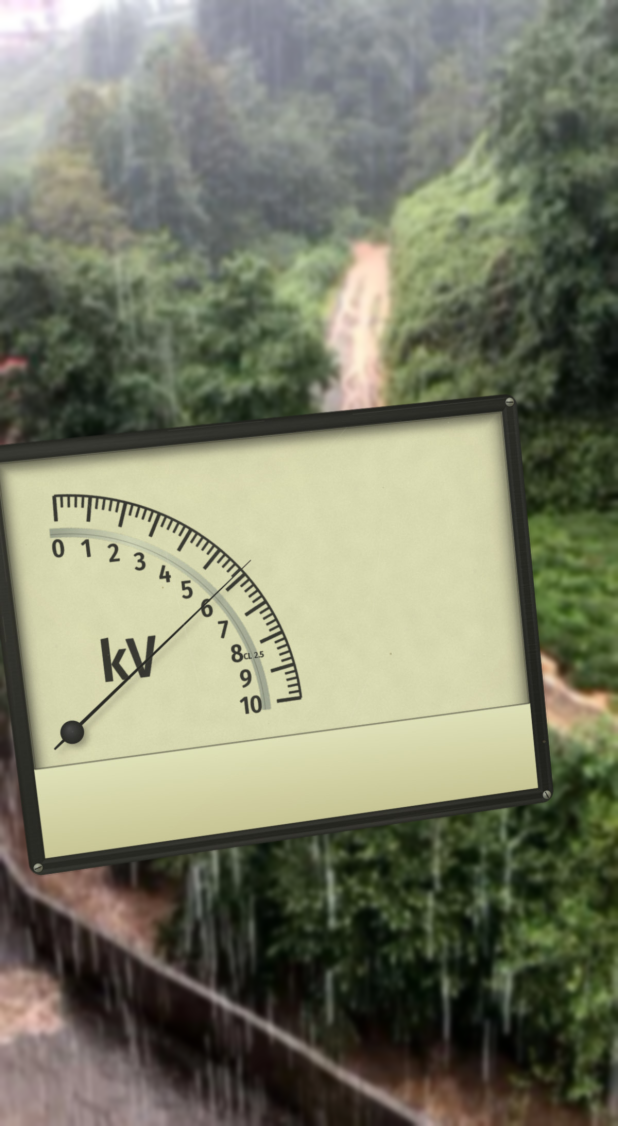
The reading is 5.8 kV
